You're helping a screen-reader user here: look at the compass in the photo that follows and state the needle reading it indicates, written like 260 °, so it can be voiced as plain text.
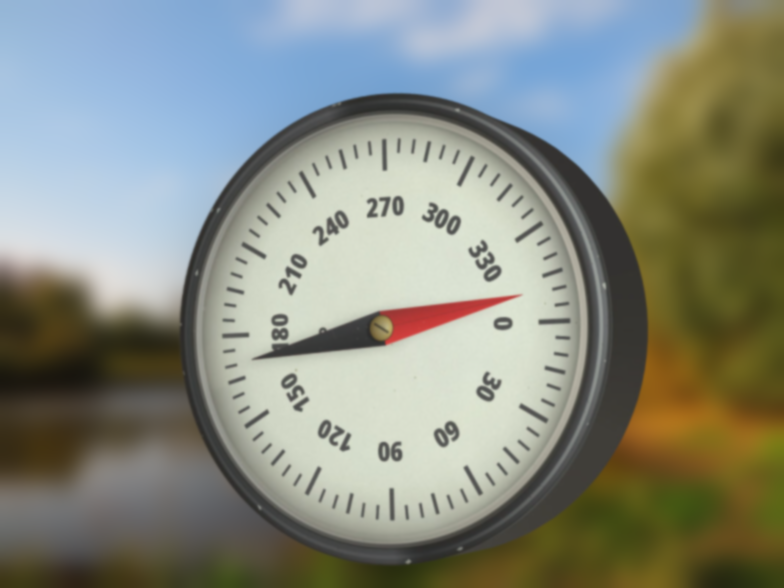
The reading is 350 °
